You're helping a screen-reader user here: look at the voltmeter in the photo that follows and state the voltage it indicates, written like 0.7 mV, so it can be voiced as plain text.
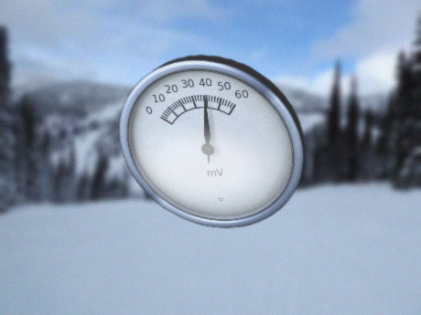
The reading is 40 mV
